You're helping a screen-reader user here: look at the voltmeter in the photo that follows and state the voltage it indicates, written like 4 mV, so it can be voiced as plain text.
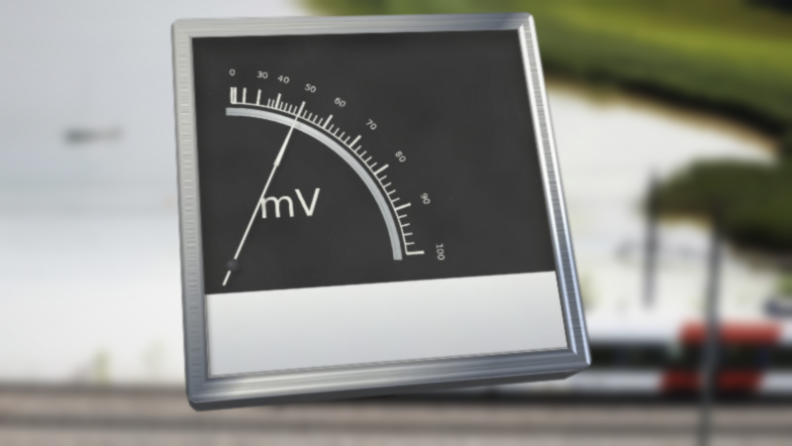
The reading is 50 mV
